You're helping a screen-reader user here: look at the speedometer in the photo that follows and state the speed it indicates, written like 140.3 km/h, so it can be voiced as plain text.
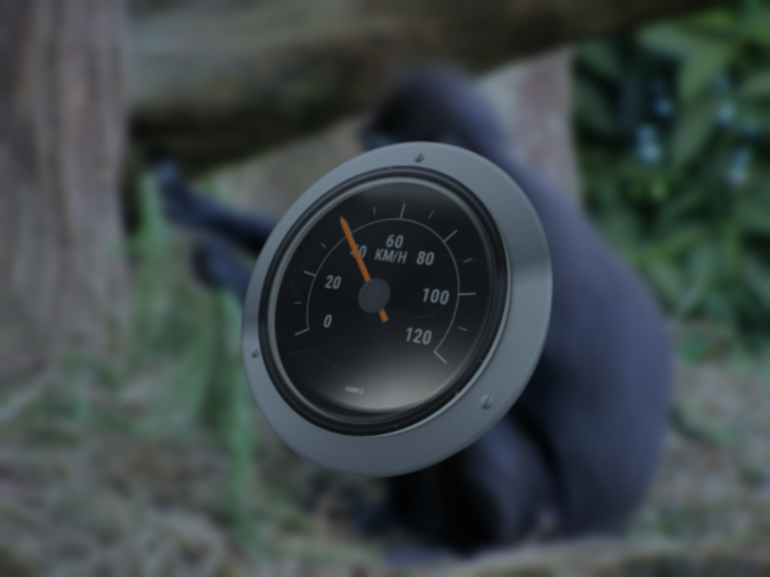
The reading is 40 km/h
